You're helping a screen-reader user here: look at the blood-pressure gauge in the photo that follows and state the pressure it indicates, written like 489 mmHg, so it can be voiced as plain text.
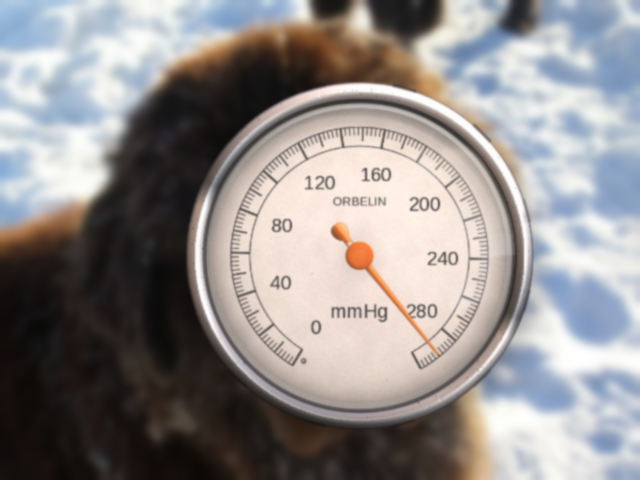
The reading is 290 mmHg
